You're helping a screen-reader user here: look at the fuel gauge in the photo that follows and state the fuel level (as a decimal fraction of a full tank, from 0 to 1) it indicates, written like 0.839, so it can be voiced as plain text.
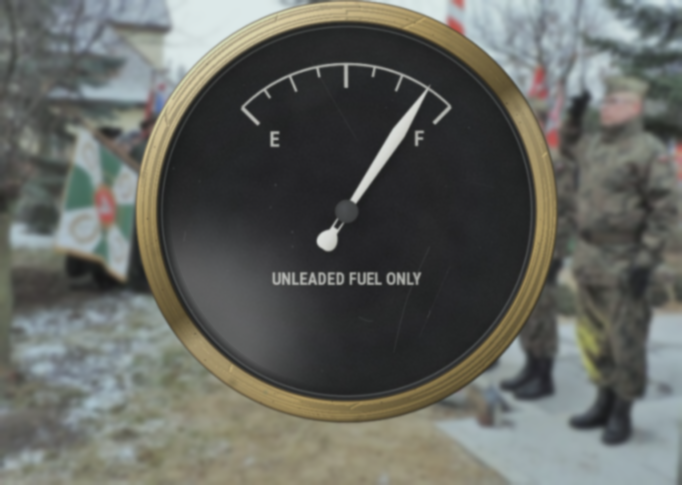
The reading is 0.875
